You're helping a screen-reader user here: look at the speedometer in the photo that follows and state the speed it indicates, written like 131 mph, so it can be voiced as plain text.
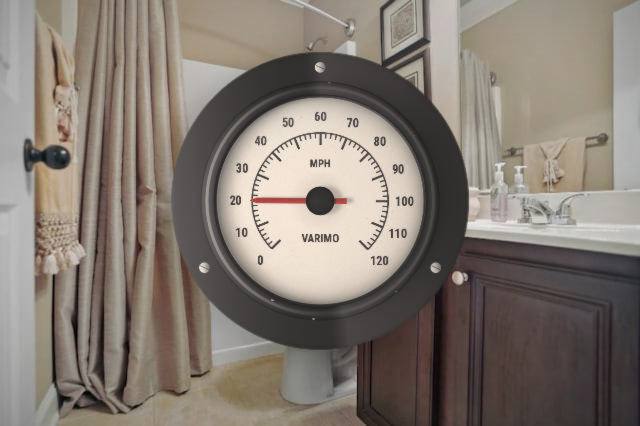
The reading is 20 mph
